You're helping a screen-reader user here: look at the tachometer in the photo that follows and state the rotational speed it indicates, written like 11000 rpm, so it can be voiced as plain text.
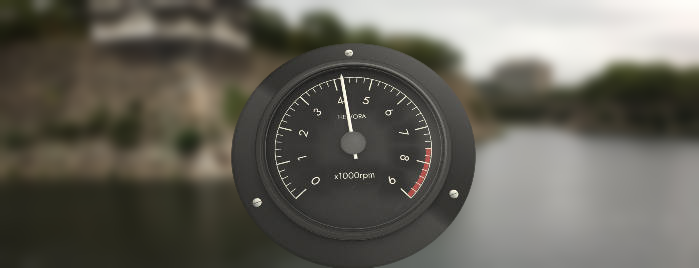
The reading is 4200 rpm
